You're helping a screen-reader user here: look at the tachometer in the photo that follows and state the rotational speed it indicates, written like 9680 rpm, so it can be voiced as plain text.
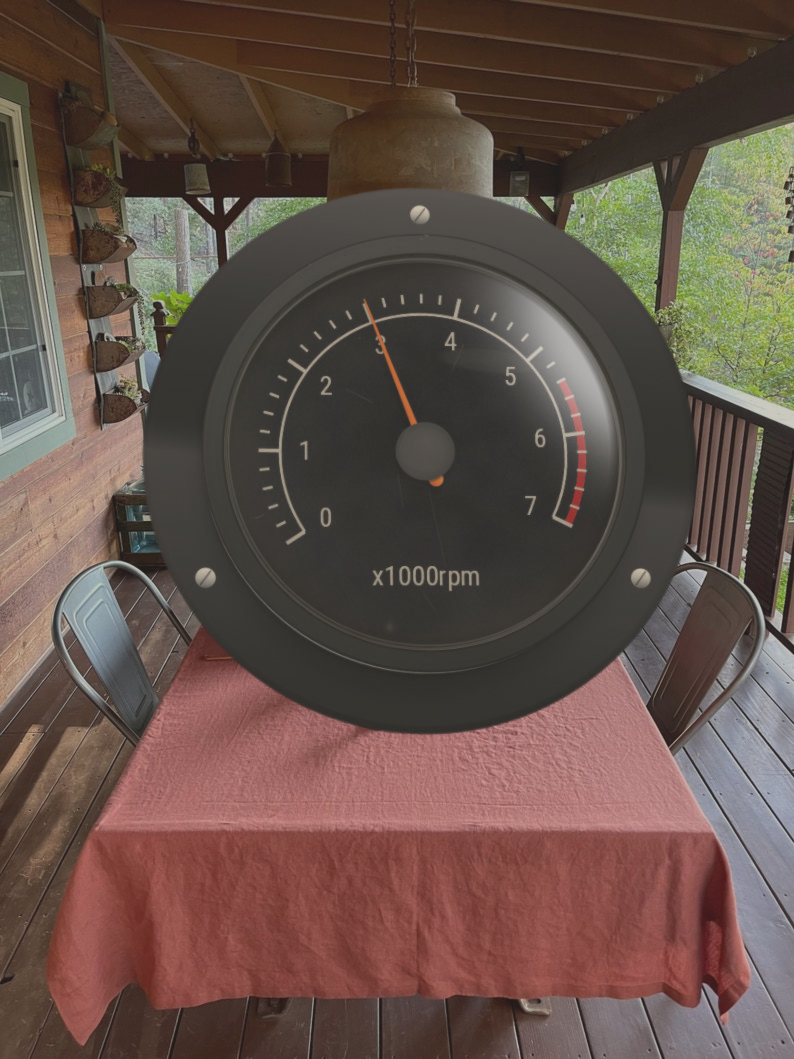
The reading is 3000 rpm
